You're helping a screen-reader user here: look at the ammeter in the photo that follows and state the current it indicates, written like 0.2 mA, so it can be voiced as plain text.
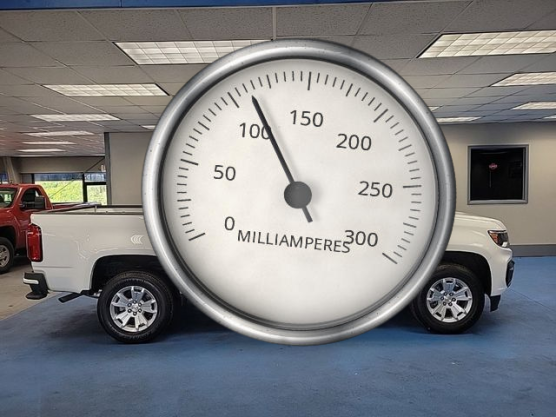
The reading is 112.5 mA
